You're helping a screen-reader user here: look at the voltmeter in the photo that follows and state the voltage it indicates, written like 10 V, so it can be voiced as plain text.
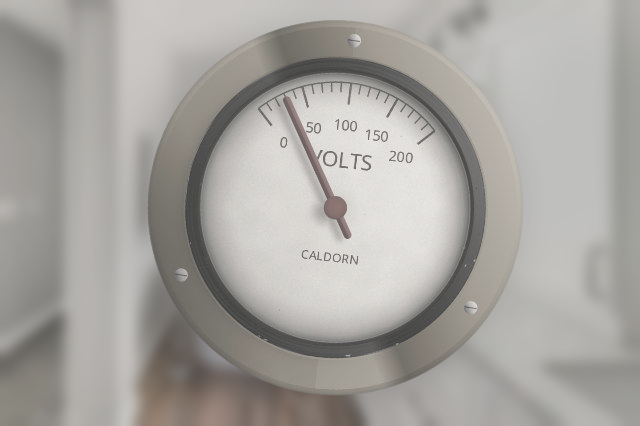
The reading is 30 V
